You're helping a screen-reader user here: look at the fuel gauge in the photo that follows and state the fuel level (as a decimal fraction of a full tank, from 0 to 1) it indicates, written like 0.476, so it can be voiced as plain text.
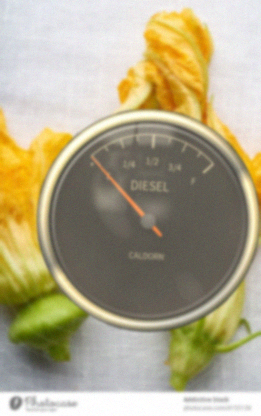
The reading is 0
